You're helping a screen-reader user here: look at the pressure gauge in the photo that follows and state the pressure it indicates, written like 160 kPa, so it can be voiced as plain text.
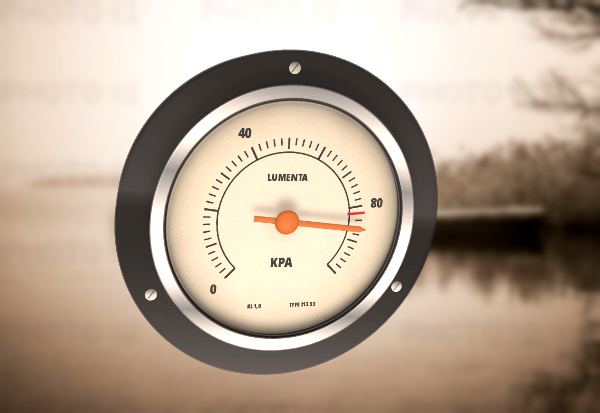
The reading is 86 kPa
